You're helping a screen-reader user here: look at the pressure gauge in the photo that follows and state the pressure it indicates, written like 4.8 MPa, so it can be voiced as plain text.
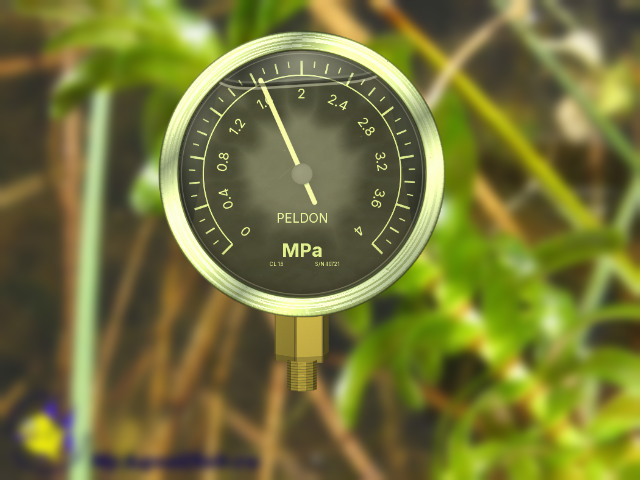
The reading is 1.65 MPa
